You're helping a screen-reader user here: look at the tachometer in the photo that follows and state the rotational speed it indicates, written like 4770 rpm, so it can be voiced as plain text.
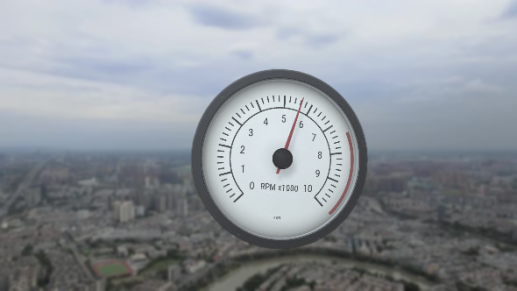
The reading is 5600 rpm
